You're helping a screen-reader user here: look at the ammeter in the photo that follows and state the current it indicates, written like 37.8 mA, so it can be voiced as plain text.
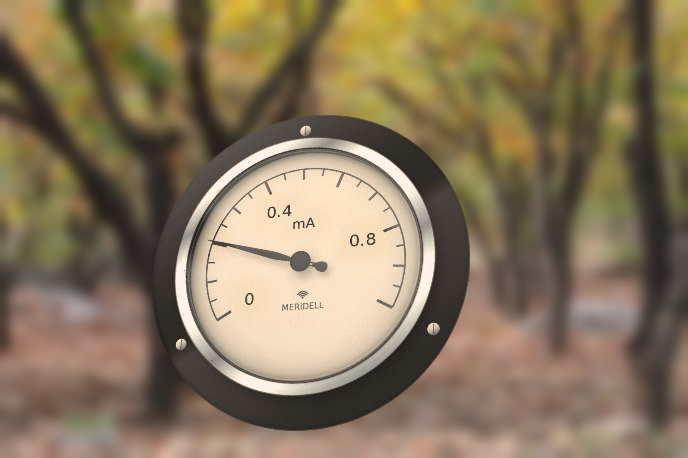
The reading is 0.2 mA
